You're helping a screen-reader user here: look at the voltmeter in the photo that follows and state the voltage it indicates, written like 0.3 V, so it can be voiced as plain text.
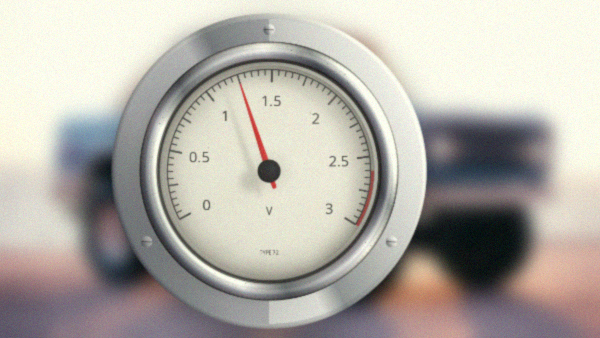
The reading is 1.25 V
